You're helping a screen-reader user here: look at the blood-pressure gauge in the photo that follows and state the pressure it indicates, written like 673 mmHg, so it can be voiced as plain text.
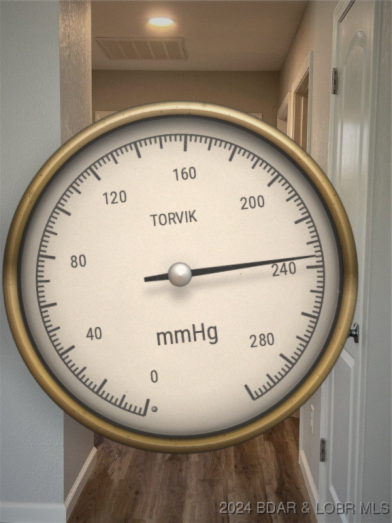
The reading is 236 mmHg
